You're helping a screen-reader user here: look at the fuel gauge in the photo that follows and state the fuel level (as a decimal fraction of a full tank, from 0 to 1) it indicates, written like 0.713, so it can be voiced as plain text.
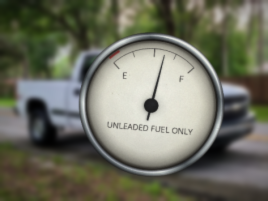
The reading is 0.625
